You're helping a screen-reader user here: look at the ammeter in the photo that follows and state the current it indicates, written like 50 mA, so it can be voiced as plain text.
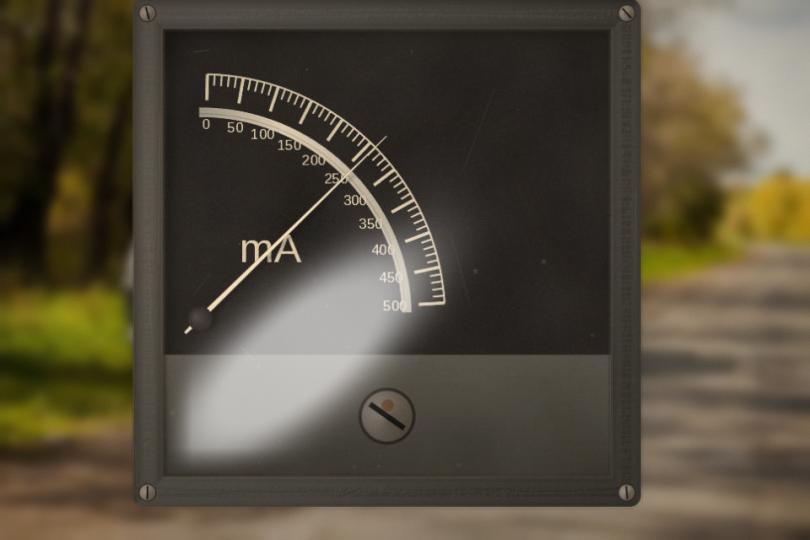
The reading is 260 mA
